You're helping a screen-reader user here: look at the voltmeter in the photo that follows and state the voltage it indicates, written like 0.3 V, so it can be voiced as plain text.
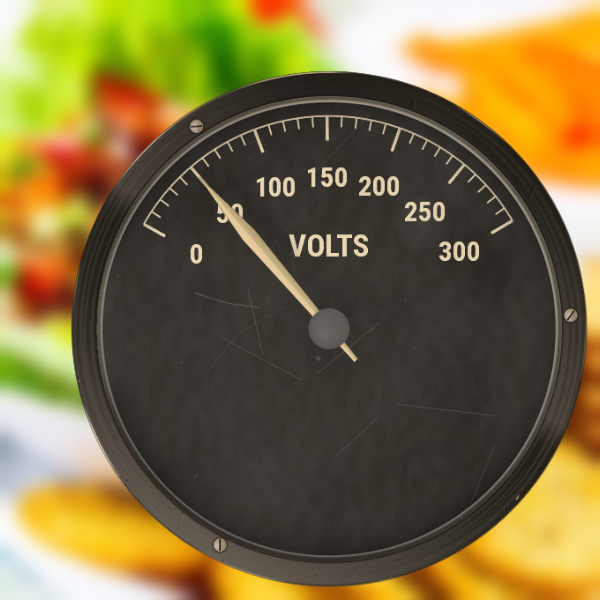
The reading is 50 V
